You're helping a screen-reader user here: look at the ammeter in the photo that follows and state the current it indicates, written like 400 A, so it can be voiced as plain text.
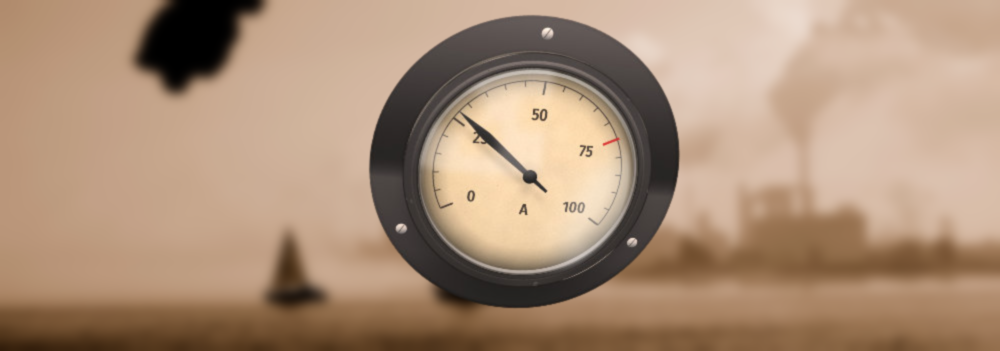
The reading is 27.5 A
